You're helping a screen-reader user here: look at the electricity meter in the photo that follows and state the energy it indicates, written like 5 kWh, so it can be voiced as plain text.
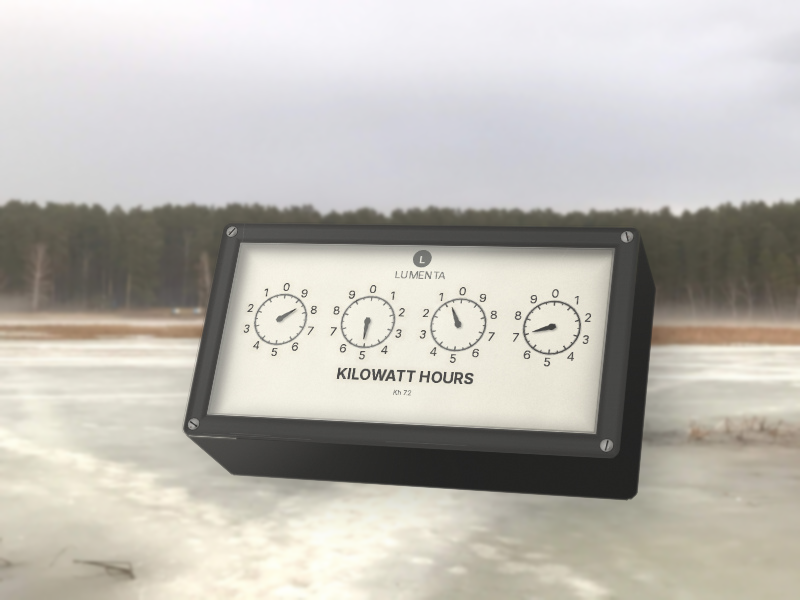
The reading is 8507 kWh
